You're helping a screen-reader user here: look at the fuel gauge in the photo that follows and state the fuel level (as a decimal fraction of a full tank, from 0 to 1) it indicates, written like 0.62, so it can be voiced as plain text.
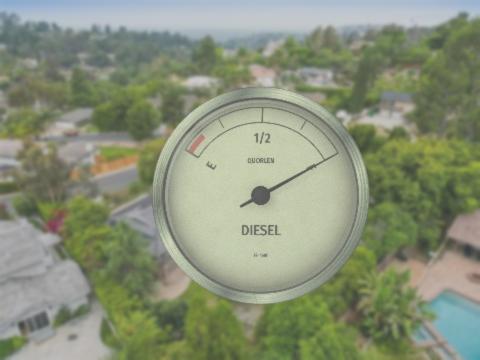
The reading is 1
